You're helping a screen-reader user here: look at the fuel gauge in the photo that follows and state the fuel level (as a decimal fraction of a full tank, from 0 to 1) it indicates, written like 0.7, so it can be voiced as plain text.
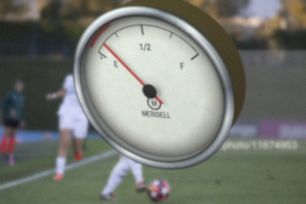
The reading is 0.125
